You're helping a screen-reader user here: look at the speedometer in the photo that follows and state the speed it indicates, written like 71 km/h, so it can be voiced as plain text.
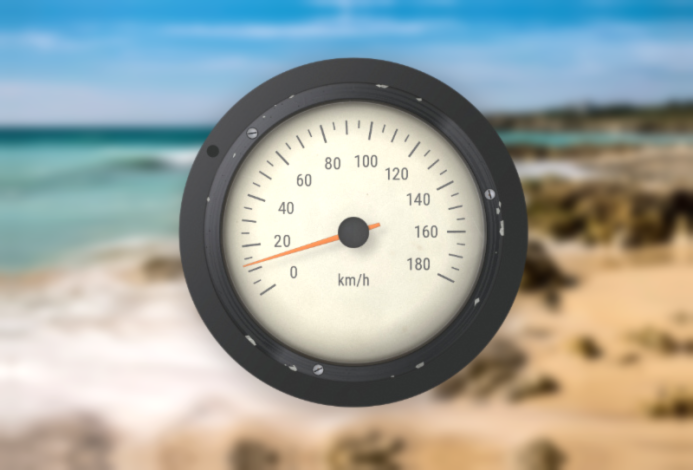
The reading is 12.5 km/h
